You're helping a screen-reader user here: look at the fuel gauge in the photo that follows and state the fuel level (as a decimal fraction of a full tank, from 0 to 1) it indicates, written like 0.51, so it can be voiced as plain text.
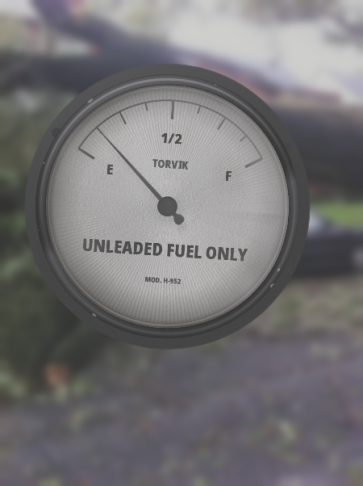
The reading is 0.125
